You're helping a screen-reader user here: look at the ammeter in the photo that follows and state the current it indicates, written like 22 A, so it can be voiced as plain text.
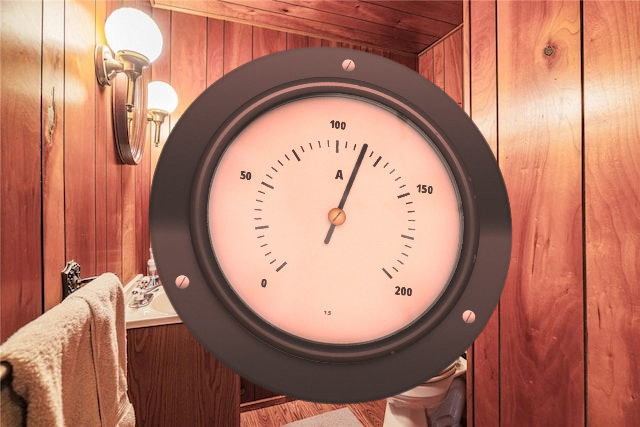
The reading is 115 A
